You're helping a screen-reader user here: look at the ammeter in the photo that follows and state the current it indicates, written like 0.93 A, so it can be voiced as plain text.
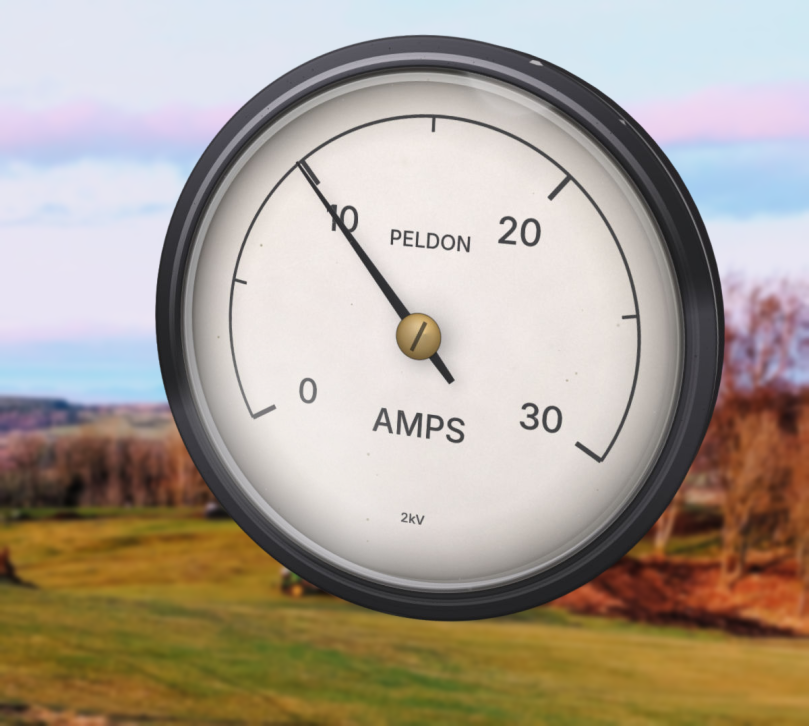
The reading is 10 A
